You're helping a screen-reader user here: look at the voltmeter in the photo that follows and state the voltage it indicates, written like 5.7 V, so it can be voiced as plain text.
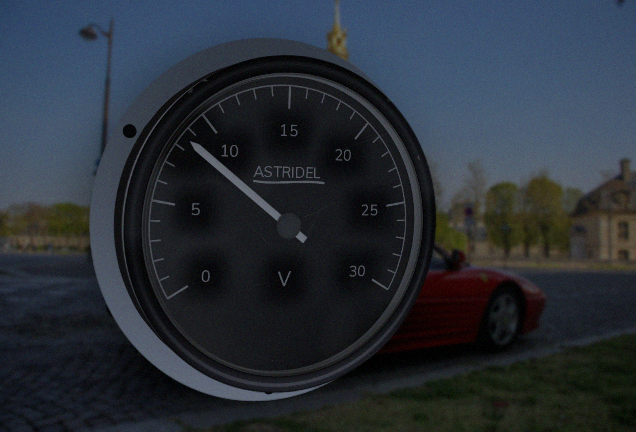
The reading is 8.5 V
